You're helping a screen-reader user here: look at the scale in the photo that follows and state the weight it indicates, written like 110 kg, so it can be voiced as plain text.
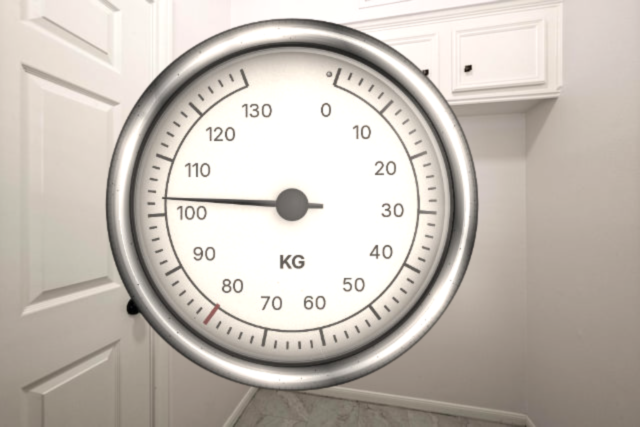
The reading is 103 kg
